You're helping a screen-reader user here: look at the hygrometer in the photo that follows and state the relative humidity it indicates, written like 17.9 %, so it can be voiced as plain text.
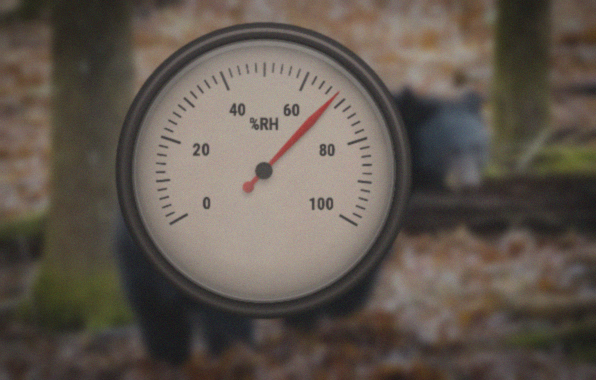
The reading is 68 %
